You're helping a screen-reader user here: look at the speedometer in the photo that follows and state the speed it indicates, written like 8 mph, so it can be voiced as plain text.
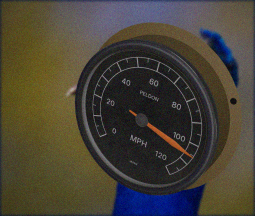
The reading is 105 mph
